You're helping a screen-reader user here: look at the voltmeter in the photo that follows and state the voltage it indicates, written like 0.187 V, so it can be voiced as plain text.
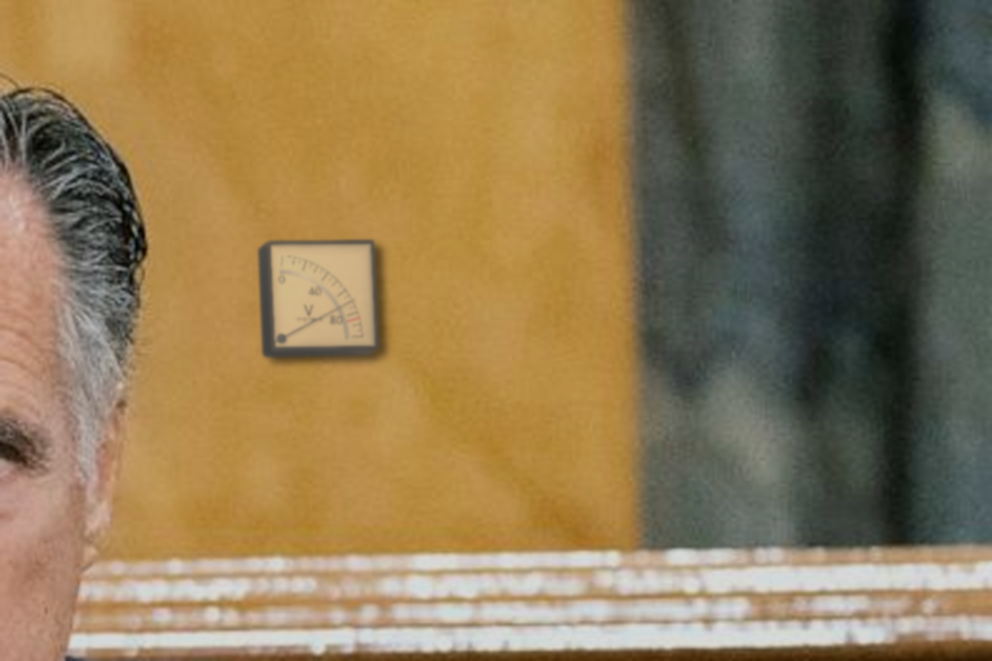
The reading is 70 V
